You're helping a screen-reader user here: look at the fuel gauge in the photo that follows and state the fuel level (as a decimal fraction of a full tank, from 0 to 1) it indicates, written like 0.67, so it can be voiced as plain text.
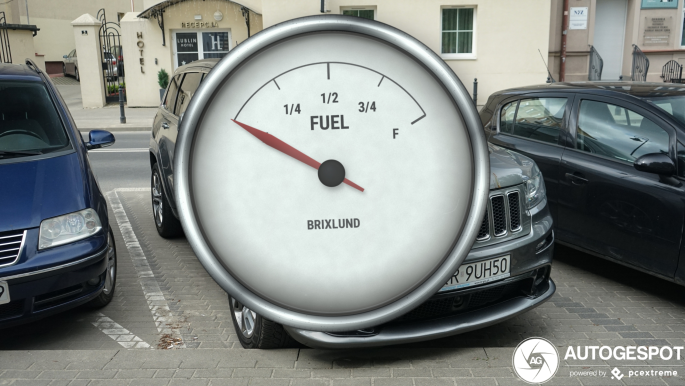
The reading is 0
